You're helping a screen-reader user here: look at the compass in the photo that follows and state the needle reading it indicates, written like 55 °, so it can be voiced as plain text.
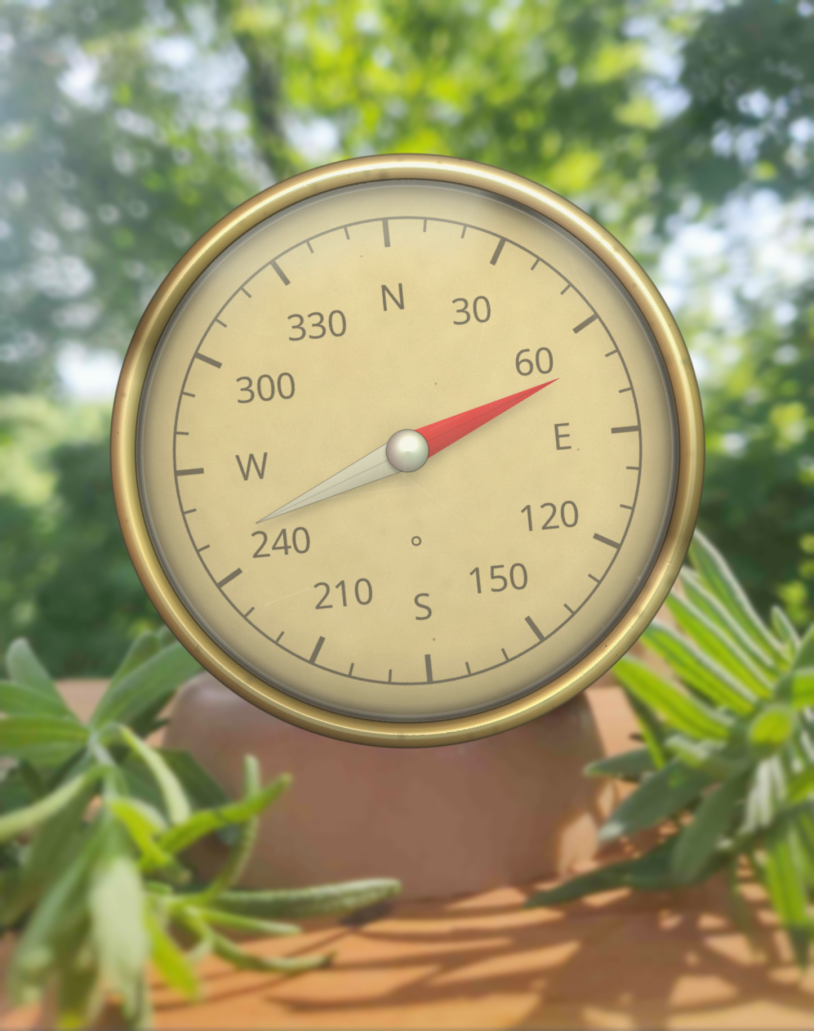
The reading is 70 °
